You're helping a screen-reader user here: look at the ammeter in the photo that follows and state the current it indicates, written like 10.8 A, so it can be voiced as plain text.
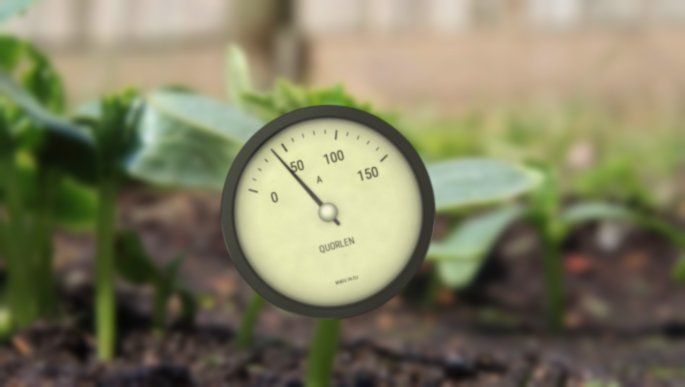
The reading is 40 A
